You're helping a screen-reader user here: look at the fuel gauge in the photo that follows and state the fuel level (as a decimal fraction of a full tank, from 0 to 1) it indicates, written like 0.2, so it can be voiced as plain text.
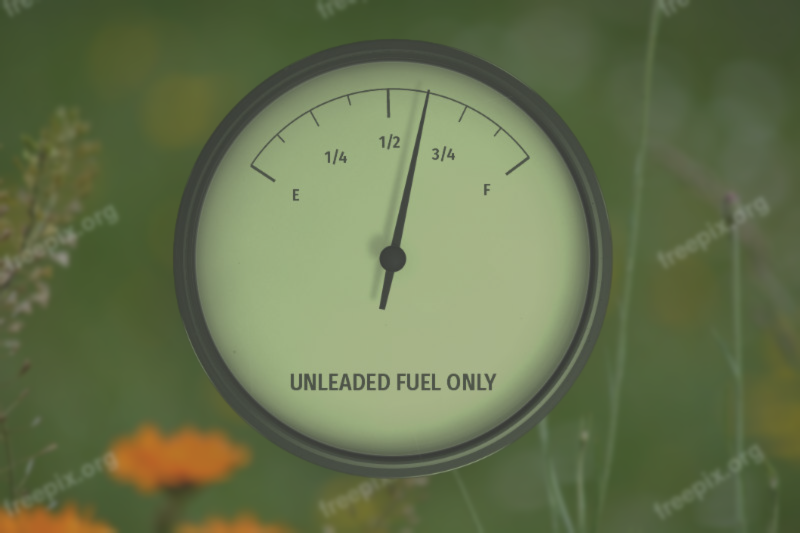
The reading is 0.625
